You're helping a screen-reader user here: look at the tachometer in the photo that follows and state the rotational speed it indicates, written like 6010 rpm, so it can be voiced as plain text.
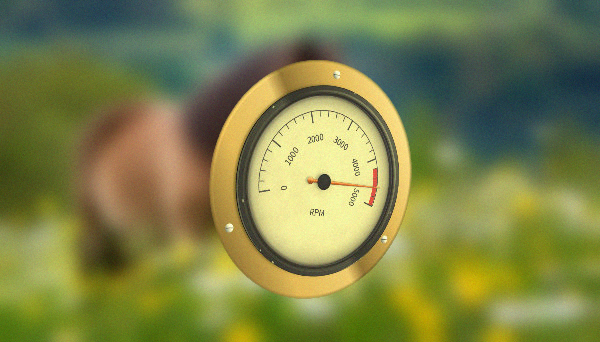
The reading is 4600 rpm
